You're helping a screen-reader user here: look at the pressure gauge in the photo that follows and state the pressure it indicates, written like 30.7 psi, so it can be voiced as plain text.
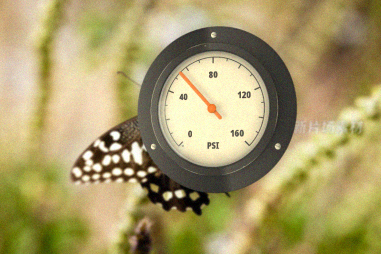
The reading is 55 psi
